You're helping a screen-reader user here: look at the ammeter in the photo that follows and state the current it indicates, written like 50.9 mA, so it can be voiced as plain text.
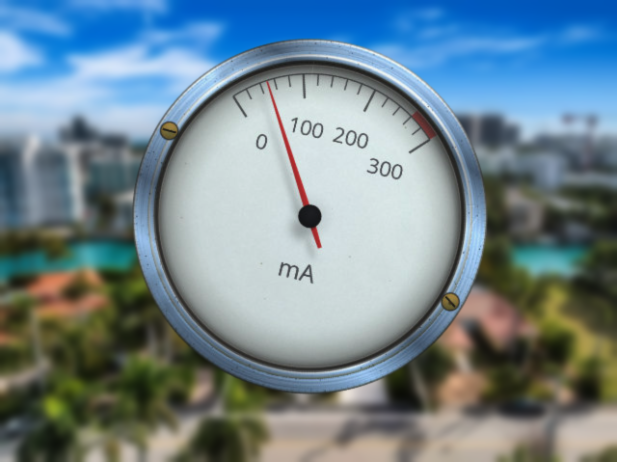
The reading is 50 mA
